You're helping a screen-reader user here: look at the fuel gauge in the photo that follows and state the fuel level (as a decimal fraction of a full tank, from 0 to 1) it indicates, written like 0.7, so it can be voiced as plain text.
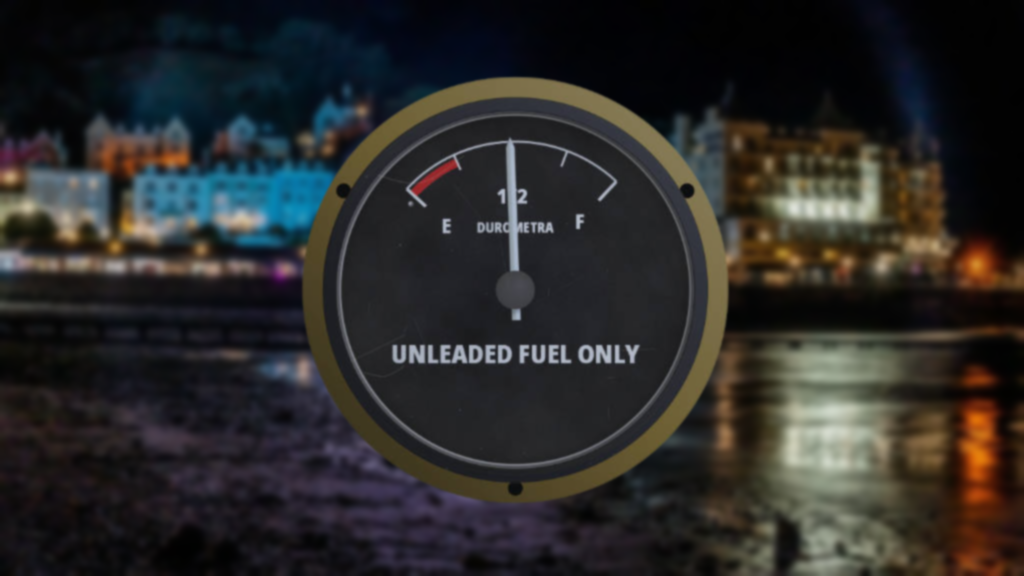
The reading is 0.5
